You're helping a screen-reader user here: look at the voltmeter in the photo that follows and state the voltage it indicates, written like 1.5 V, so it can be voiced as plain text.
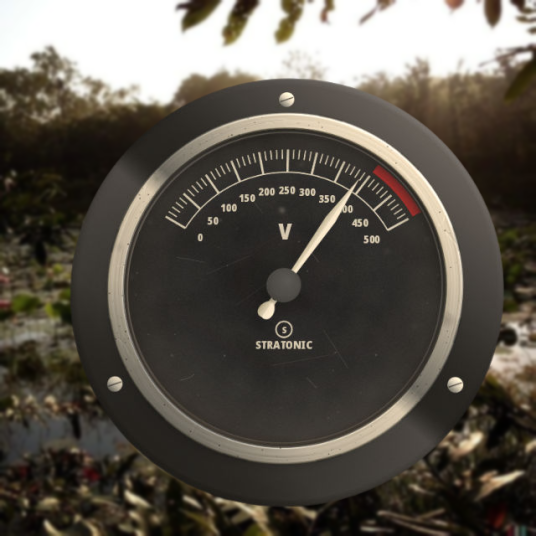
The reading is 390 V
